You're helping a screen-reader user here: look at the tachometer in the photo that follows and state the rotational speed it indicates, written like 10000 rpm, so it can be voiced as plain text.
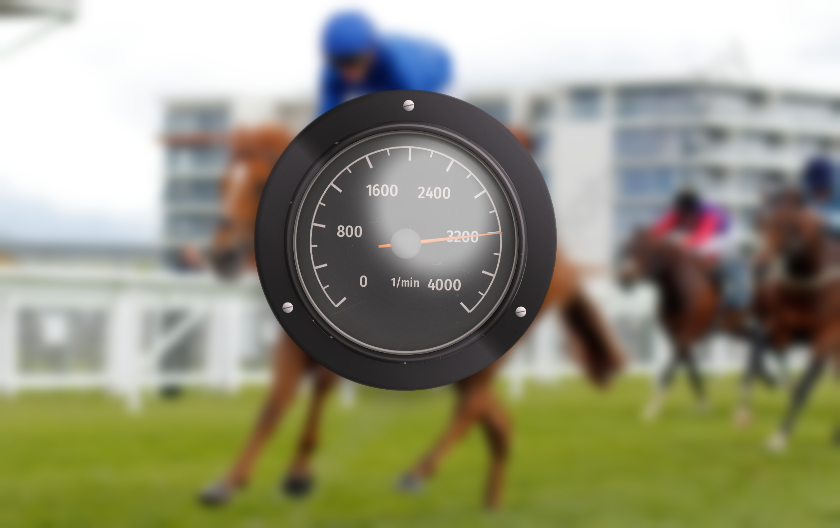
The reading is 3200 rpm
